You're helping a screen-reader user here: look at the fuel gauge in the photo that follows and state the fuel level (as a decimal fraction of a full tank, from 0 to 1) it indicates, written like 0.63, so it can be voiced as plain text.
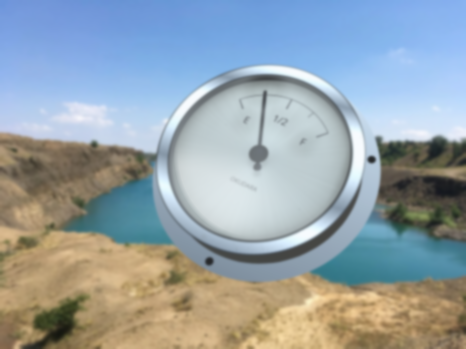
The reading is 0.25
